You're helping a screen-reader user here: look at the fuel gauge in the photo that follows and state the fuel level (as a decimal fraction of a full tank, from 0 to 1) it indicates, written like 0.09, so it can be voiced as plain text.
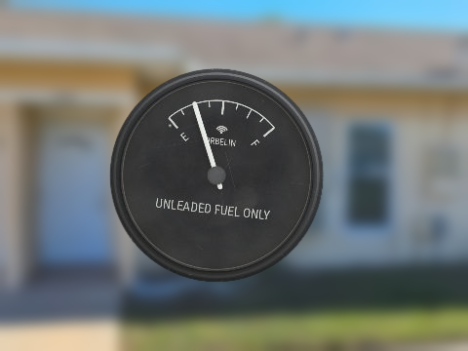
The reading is 0.25
